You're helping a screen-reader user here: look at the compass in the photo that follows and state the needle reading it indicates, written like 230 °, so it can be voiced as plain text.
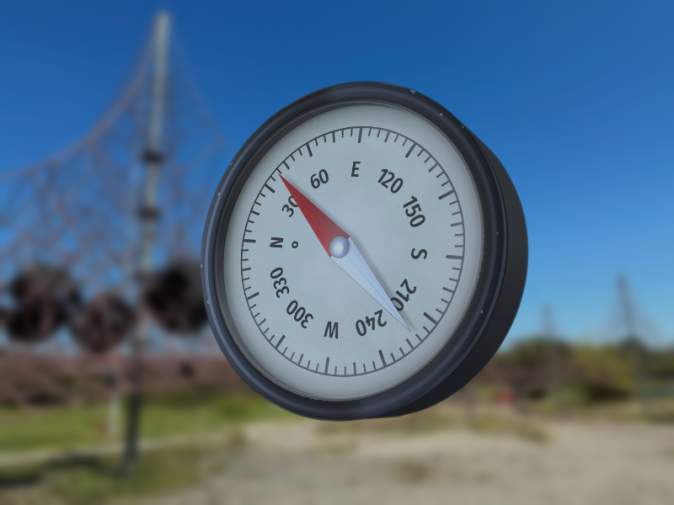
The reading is 40 °
